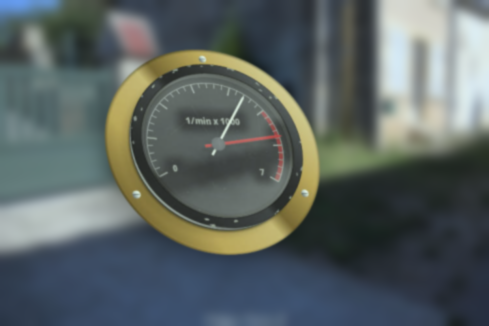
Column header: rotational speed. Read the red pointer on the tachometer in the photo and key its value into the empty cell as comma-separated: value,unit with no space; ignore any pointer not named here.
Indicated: 5800,rpm
